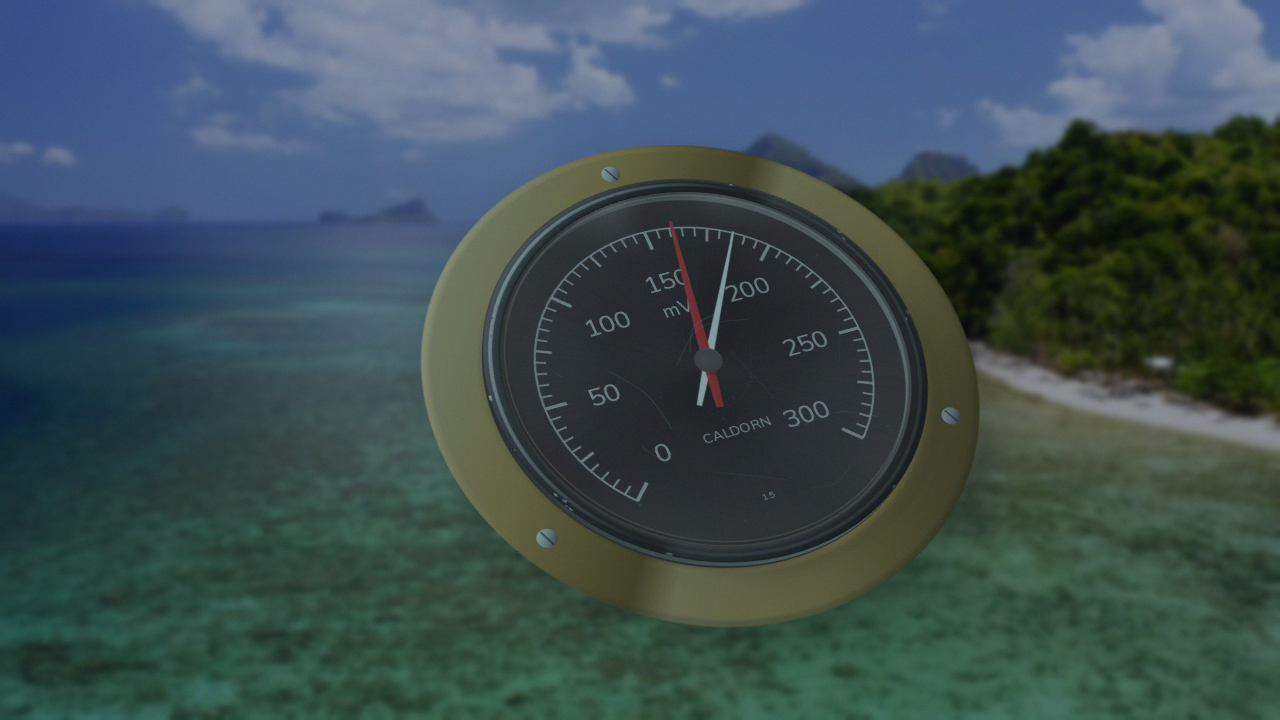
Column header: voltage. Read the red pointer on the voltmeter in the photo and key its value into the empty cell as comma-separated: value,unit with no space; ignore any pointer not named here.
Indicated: 160,mV
